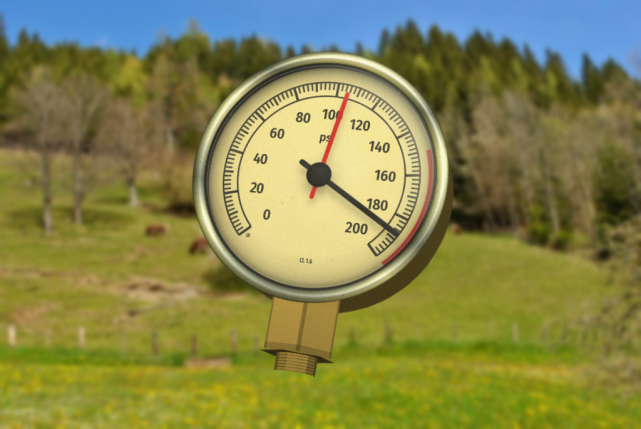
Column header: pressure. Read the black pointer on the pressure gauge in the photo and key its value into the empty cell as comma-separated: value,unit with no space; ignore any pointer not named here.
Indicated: 188,psi
